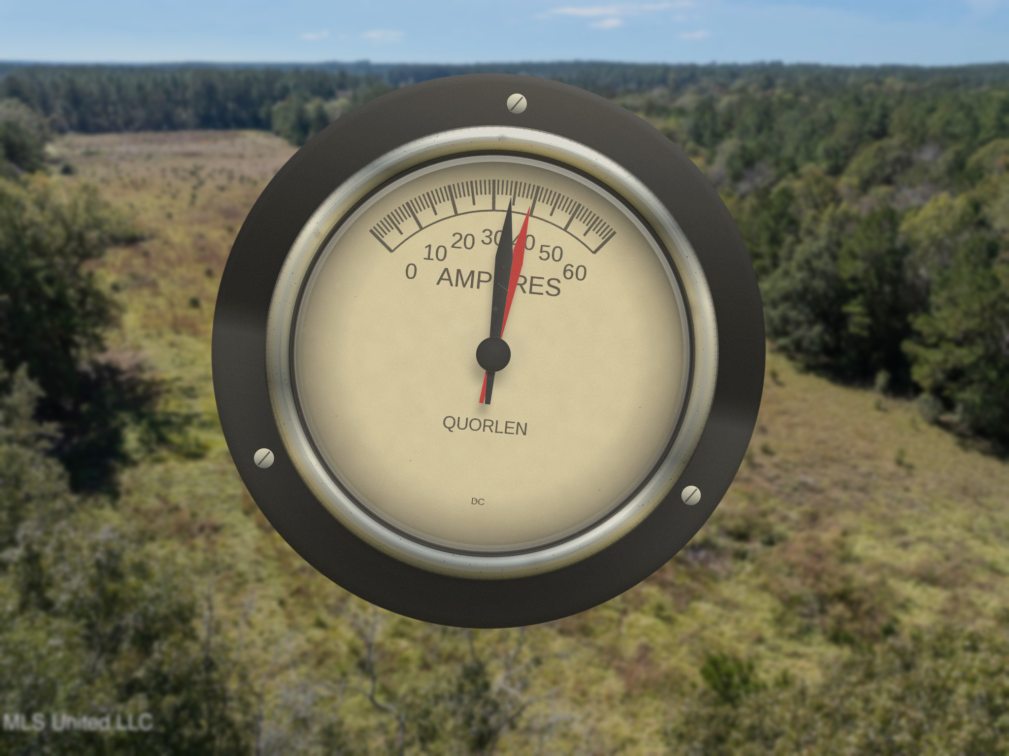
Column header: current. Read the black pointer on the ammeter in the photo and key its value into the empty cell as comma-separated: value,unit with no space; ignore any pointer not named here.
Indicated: 34,A
